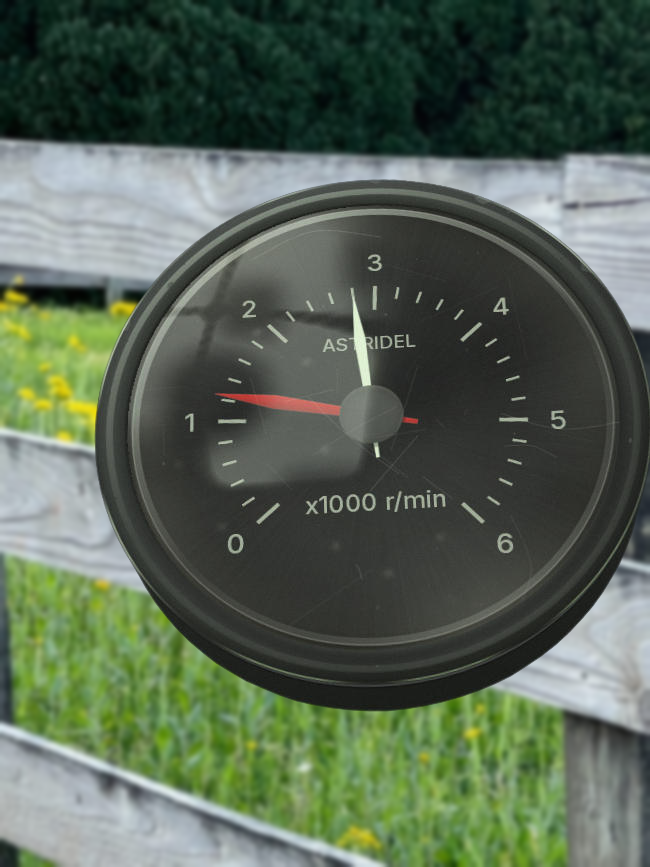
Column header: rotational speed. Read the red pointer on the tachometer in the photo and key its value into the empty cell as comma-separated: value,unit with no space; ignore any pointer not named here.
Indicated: 1200,rpm
